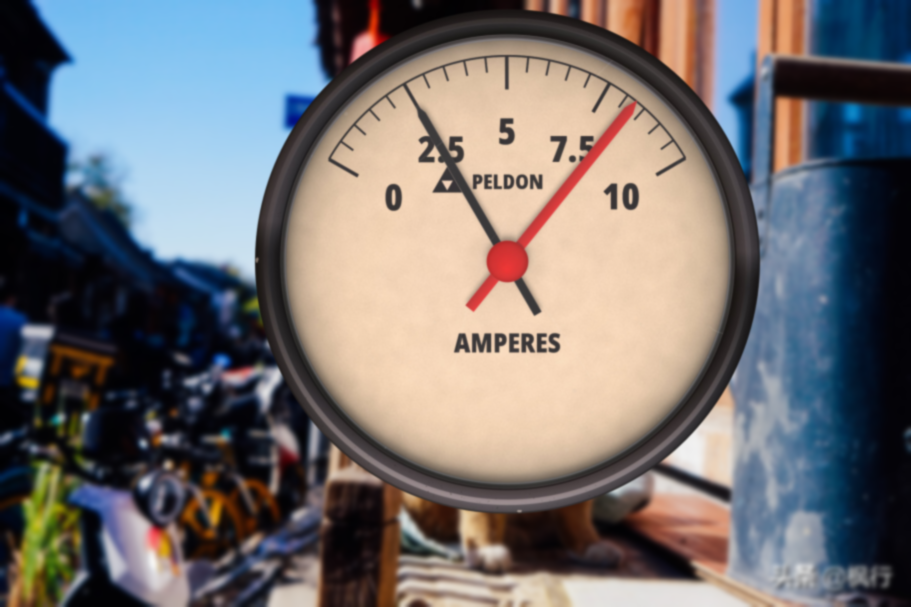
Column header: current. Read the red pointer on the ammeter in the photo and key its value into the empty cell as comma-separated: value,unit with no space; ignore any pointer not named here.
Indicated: 8.25,A
